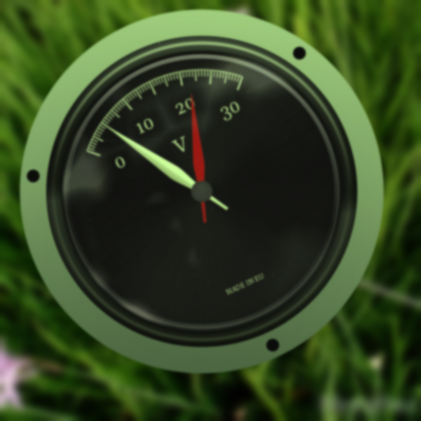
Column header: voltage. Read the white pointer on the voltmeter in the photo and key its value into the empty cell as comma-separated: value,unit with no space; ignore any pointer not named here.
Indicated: 5,V
